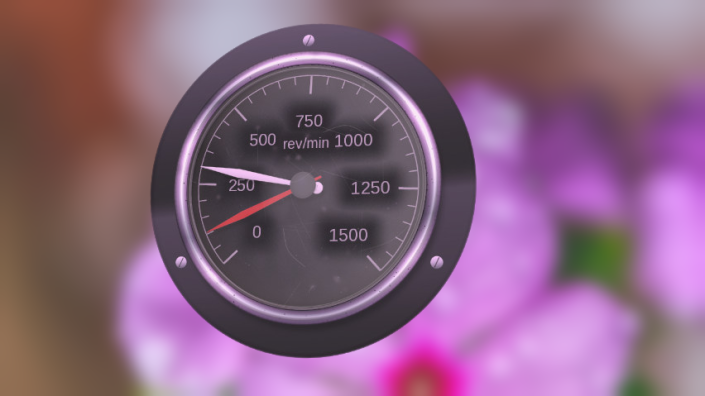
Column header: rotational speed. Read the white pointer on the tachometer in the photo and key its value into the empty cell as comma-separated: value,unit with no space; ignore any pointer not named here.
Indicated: 300,rpm
